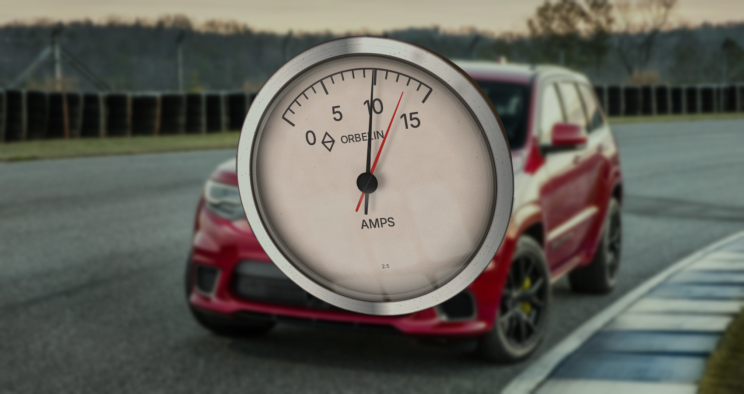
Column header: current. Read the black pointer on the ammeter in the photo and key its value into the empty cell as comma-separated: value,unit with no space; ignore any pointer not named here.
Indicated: 10,A
